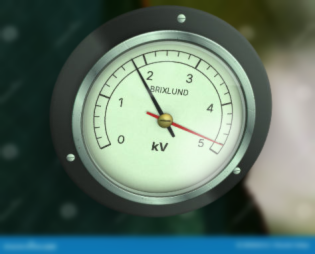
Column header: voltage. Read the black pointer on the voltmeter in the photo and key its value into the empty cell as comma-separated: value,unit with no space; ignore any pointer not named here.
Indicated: 1.8,kV
